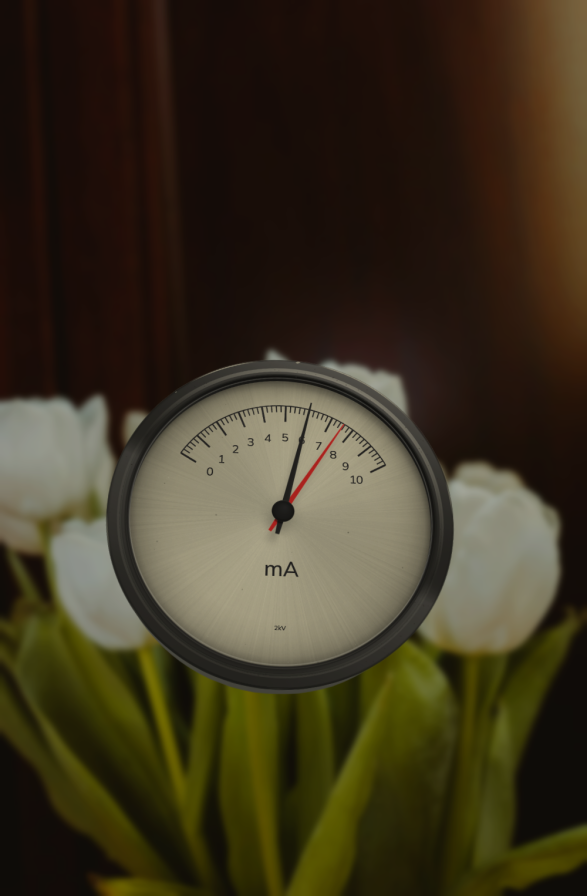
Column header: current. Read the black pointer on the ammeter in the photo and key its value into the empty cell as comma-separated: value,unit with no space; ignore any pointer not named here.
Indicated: 6,mA
